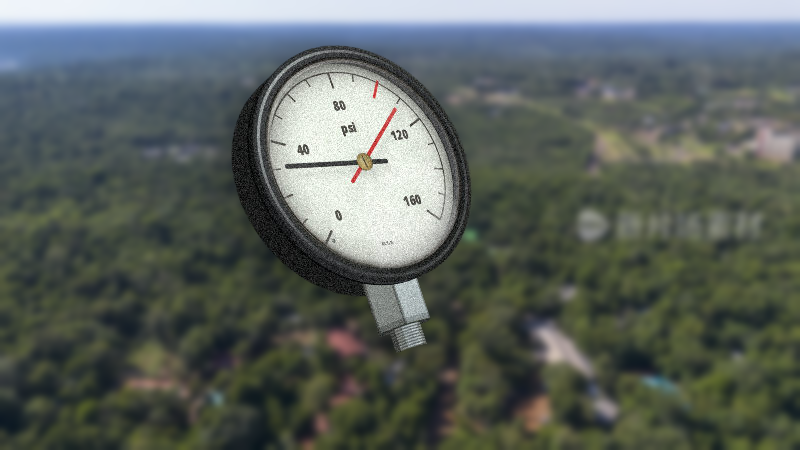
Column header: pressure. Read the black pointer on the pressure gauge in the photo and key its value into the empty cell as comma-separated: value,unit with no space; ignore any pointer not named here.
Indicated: 30,psi
